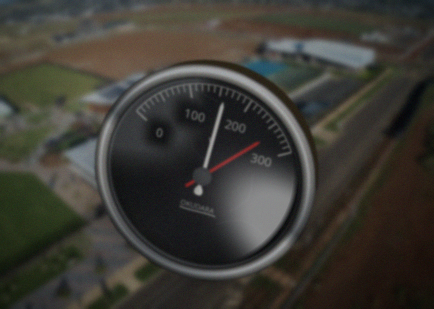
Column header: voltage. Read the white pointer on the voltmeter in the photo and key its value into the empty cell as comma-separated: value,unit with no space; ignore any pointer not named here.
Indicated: 160,V
